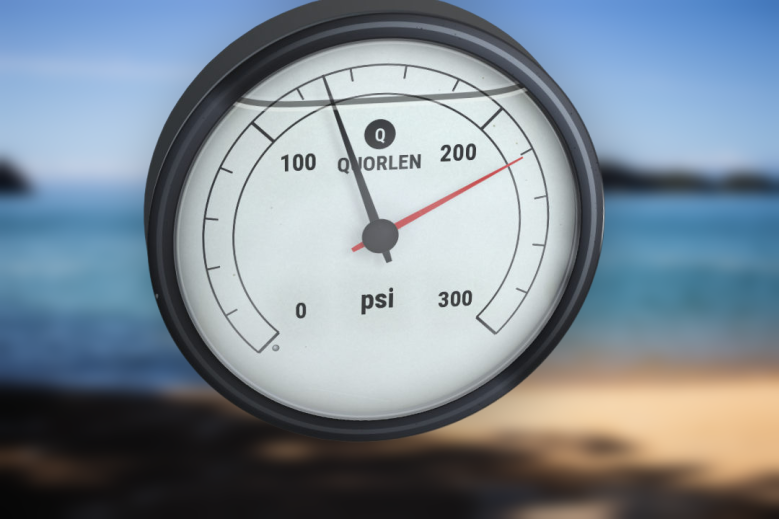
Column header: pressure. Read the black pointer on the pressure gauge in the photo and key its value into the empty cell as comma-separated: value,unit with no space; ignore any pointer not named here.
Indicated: 130,psi
